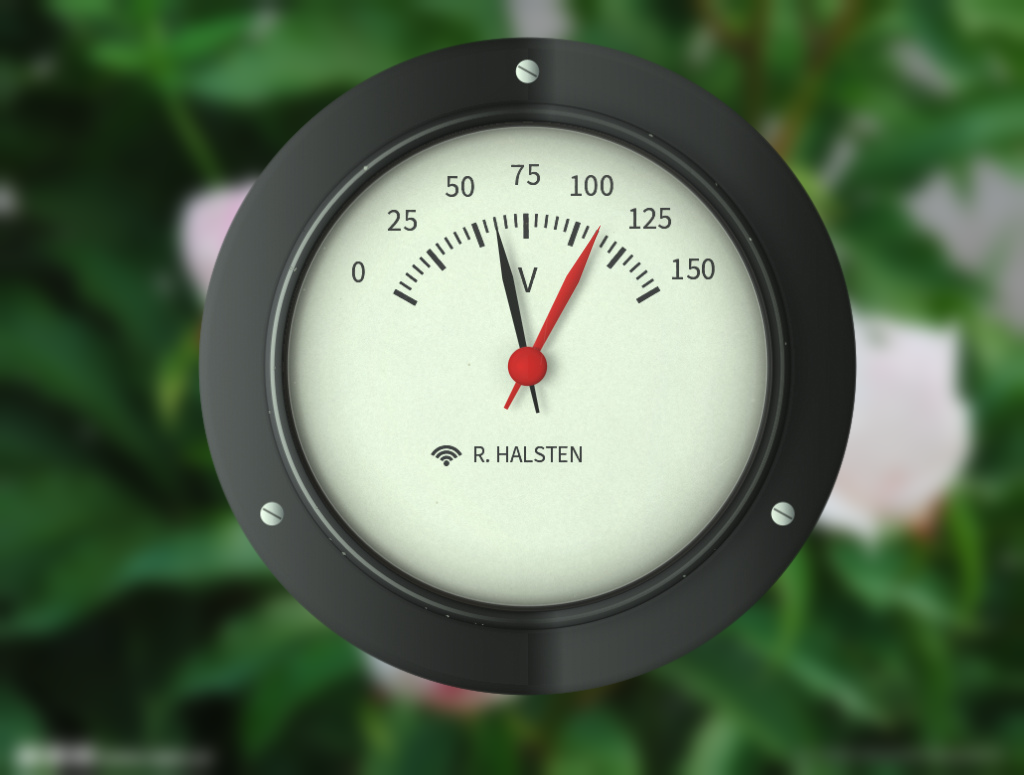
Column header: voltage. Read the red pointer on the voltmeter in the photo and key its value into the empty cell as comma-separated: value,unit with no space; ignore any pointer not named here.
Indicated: 110,V
